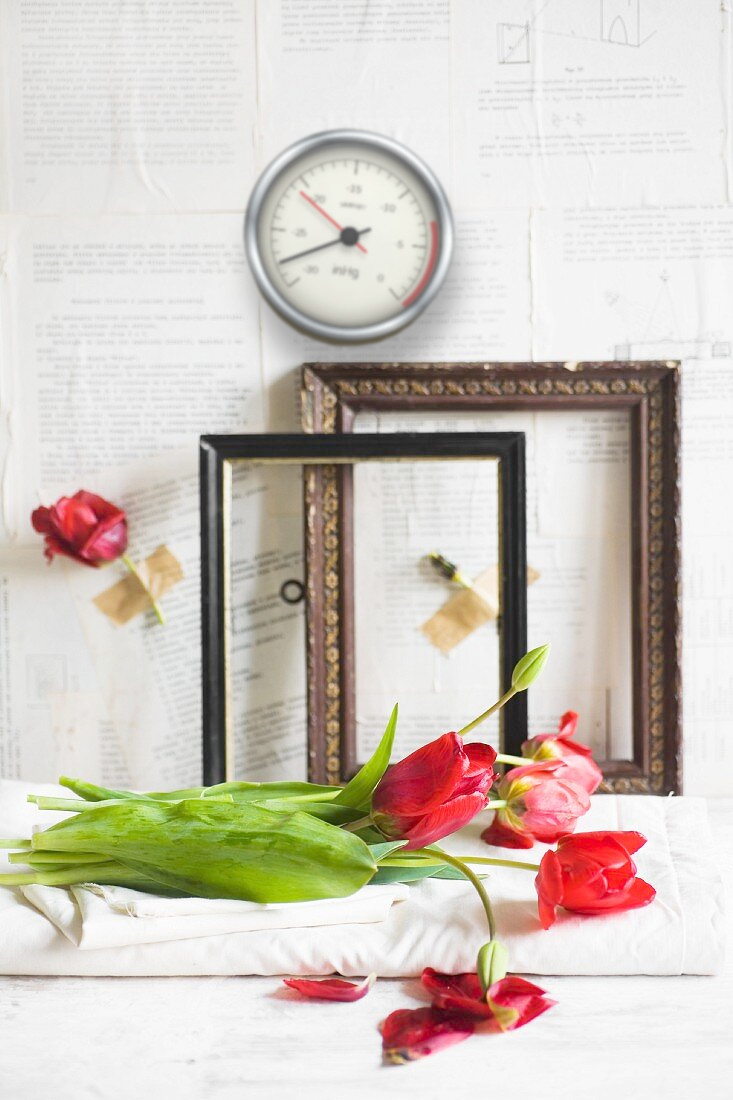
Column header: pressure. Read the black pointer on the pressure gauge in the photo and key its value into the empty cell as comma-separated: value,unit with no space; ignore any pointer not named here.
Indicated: -28,inHg
